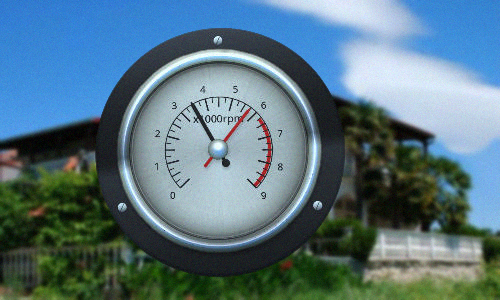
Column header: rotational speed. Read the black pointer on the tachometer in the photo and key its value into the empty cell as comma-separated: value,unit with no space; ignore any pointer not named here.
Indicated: 3500,rpm
